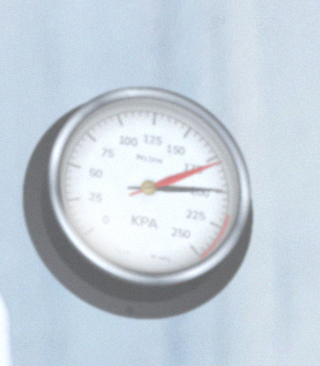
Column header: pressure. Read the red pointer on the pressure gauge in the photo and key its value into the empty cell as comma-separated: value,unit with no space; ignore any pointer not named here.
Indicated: 180,kPa
